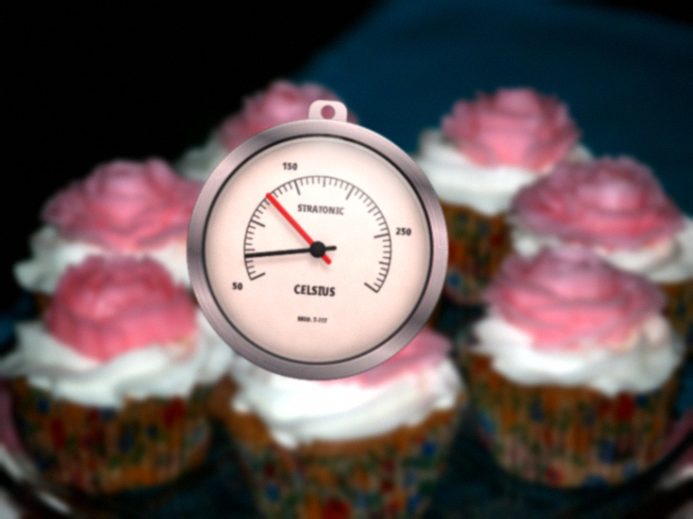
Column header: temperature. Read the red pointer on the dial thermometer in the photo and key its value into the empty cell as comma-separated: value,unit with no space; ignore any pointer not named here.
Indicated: 125,°C
